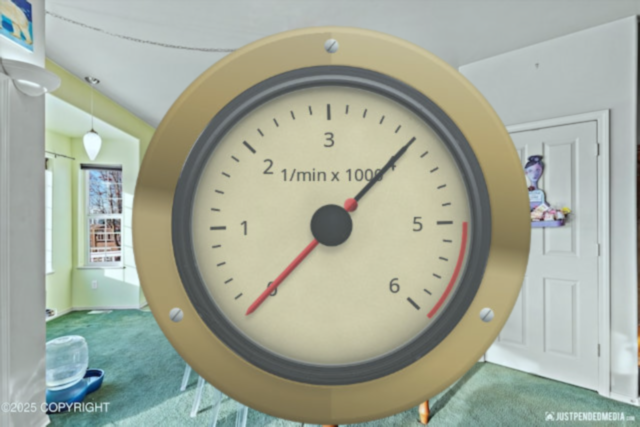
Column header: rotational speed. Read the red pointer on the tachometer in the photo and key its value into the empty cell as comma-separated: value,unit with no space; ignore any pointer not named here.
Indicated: 0,rpm
